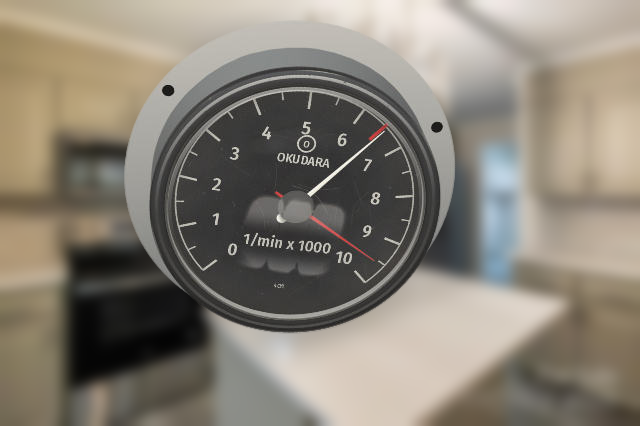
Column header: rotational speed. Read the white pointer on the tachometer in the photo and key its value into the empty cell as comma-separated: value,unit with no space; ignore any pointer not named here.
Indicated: 6500,rpm
